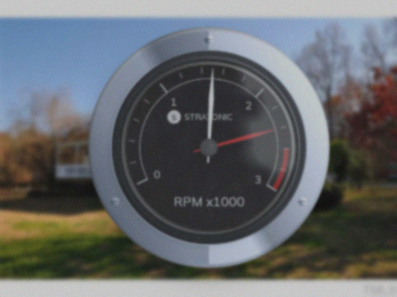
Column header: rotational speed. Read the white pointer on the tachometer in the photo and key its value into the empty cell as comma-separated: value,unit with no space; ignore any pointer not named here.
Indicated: 1500,rpm
